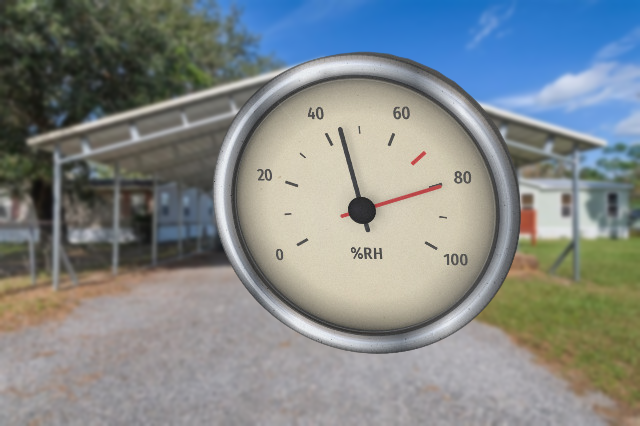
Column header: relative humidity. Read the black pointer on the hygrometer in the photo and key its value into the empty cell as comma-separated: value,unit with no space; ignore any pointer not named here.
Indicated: 45,%
